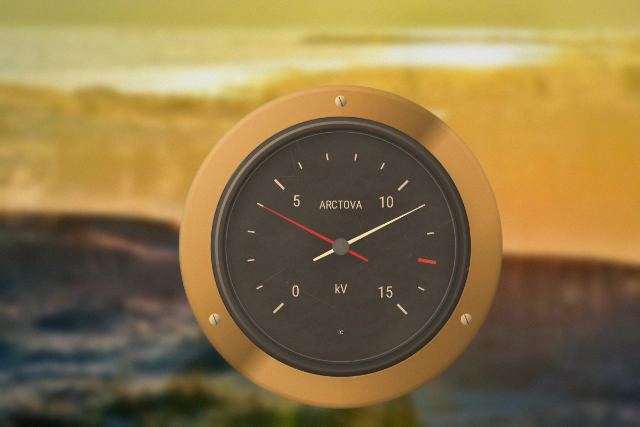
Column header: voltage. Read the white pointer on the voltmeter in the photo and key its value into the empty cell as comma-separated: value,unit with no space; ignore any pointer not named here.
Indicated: 11,kV
